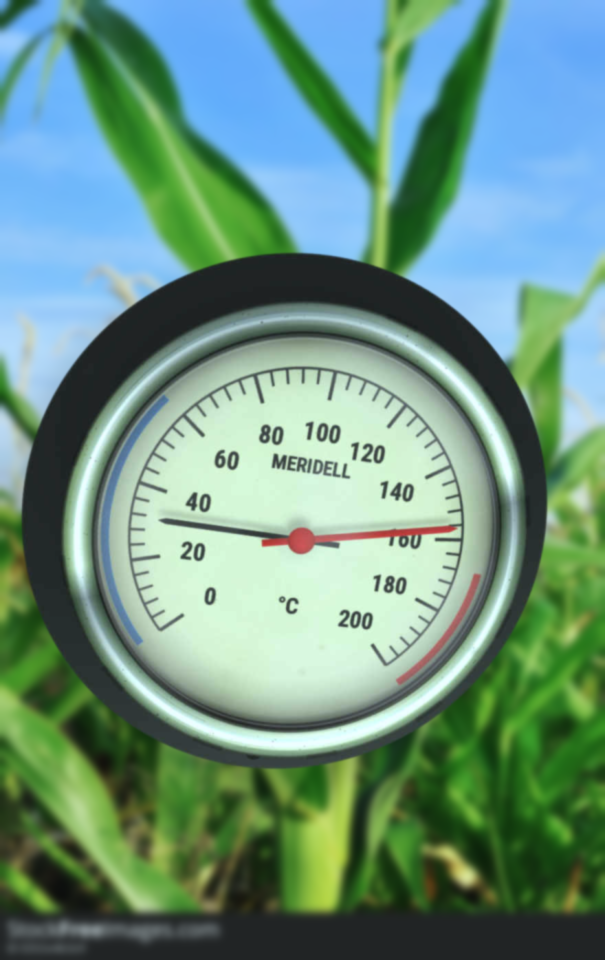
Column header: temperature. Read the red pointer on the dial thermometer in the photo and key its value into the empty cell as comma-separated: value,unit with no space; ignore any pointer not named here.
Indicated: 156,°C
